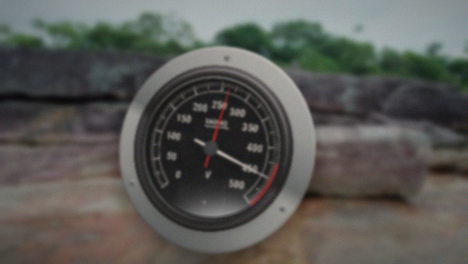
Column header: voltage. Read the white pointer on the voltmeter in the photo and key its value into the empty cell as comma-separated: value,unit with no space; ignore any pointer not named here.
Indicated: 450,V
